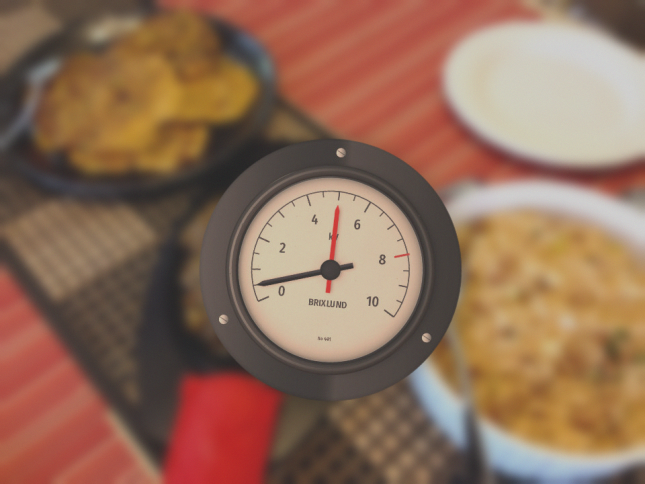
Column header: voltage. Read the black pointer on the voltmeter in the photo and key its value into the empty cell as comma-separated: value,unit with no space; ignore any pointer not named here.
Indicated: 0.5,kV
